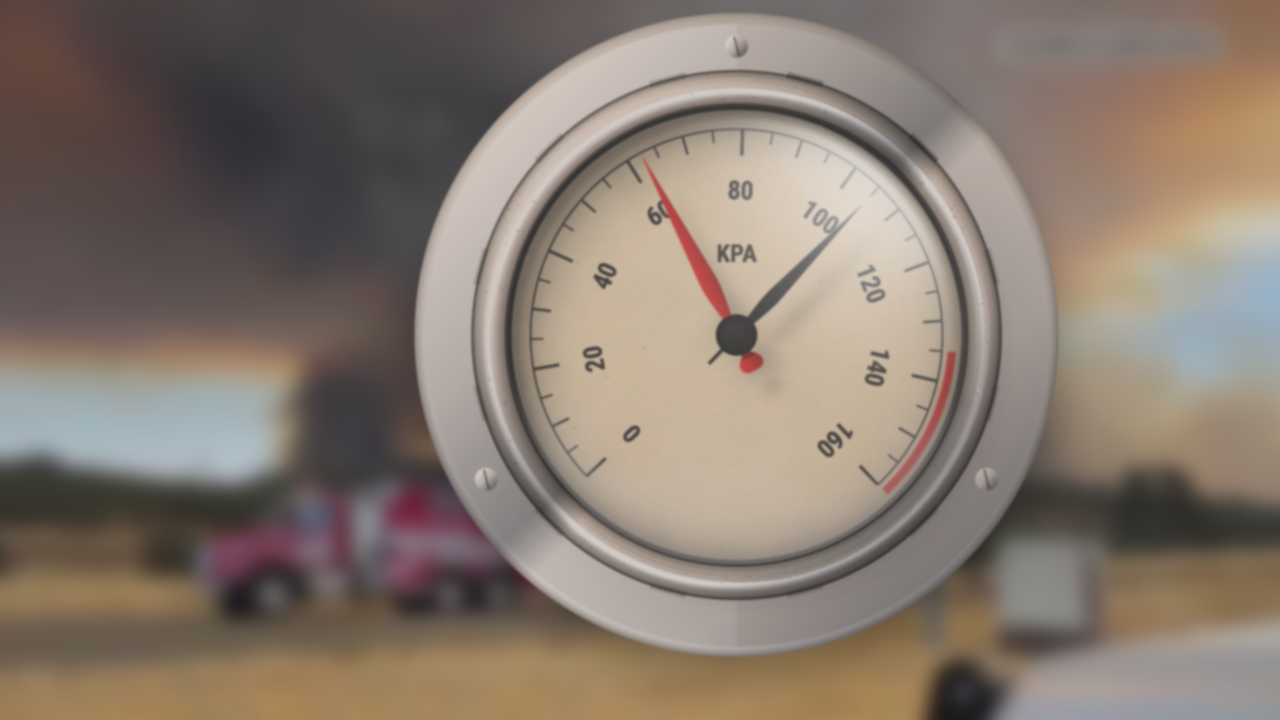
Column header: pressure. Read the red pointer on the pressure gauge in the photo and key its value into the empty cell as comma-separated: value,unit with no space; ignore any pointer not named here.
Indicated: 62.5,kPa
